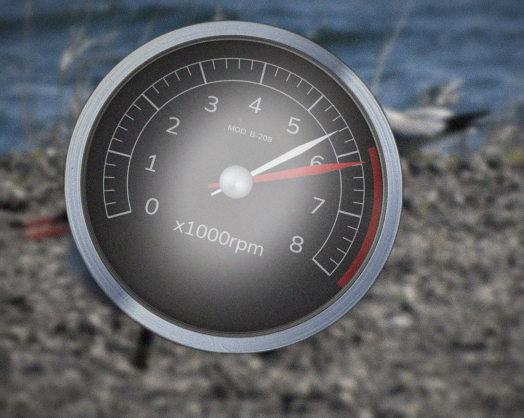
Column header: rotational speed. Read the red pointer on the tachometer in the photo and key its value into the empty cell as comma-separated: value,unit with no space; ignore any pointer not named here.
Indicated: 6200,rpm
